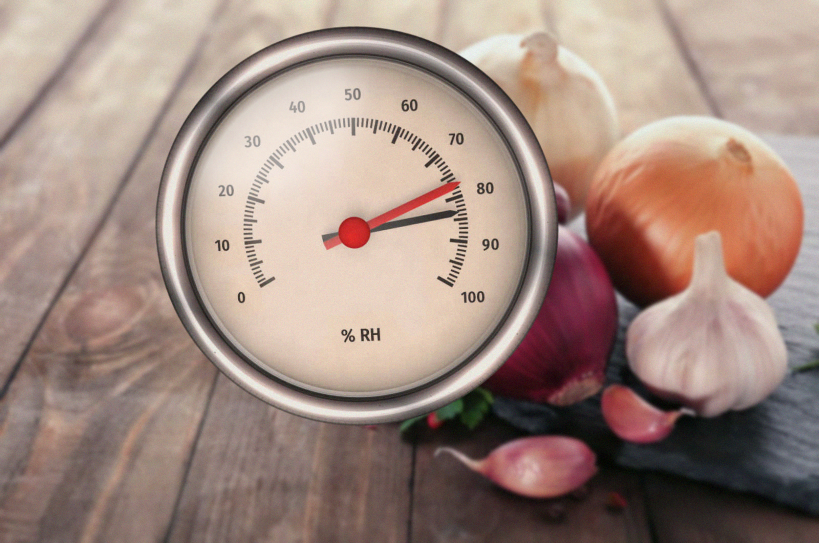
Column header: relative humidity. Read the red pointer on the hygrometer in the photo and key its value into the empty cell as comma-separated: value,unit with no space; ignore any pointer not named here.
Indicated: 77,%
